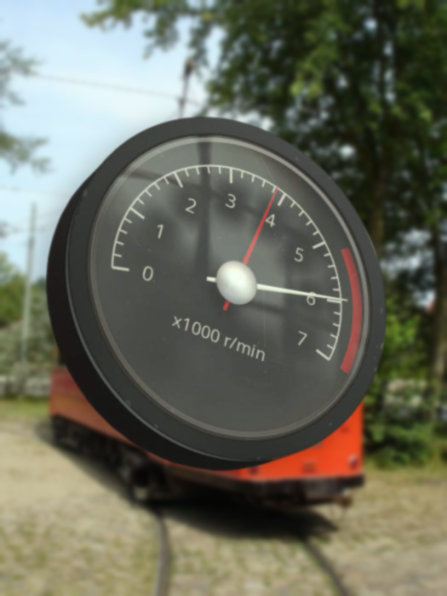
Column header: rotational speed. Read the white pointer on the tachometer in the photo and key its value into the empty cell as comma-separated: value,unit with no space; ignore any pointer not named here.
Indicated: 6000,rpm
